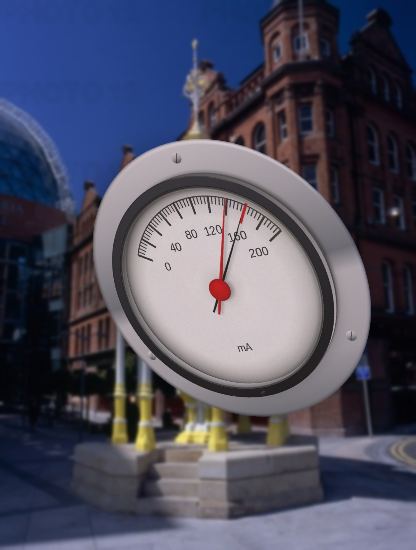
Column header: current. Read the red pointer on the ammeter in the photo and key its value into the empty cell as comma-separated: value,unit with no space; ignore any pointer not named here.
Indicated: 140,mA
